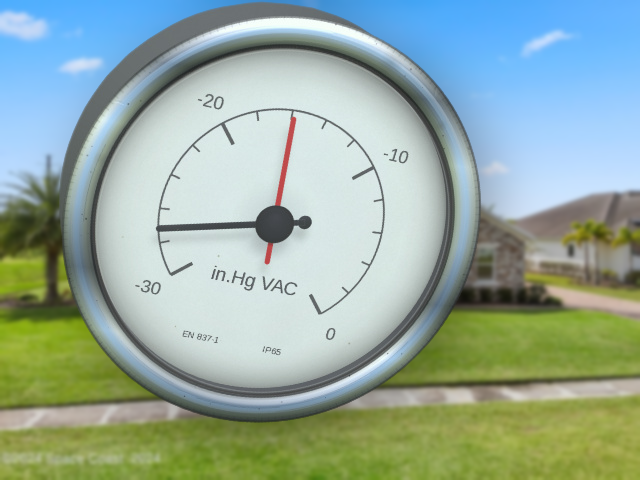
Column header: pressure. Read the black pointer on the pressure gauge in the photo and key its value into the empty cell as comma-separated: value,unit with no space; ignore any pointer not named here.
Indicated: -27,inHg
